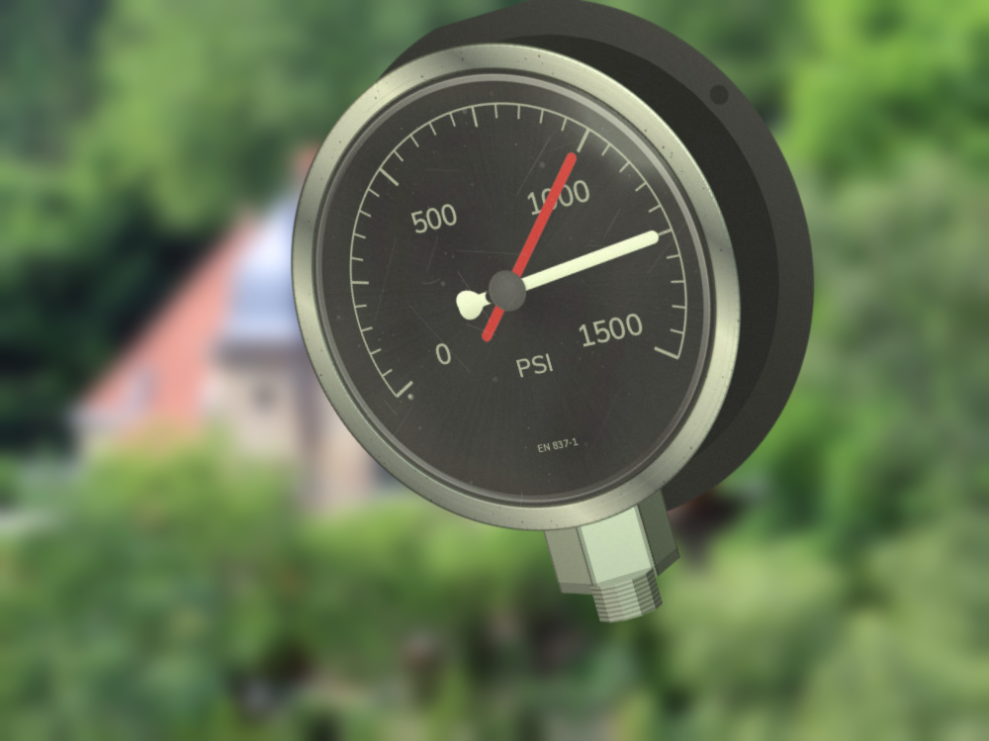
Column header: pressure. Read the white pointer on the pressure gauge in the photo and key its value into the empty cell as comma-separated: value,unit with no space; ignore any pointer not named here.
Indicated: 1250,psi
